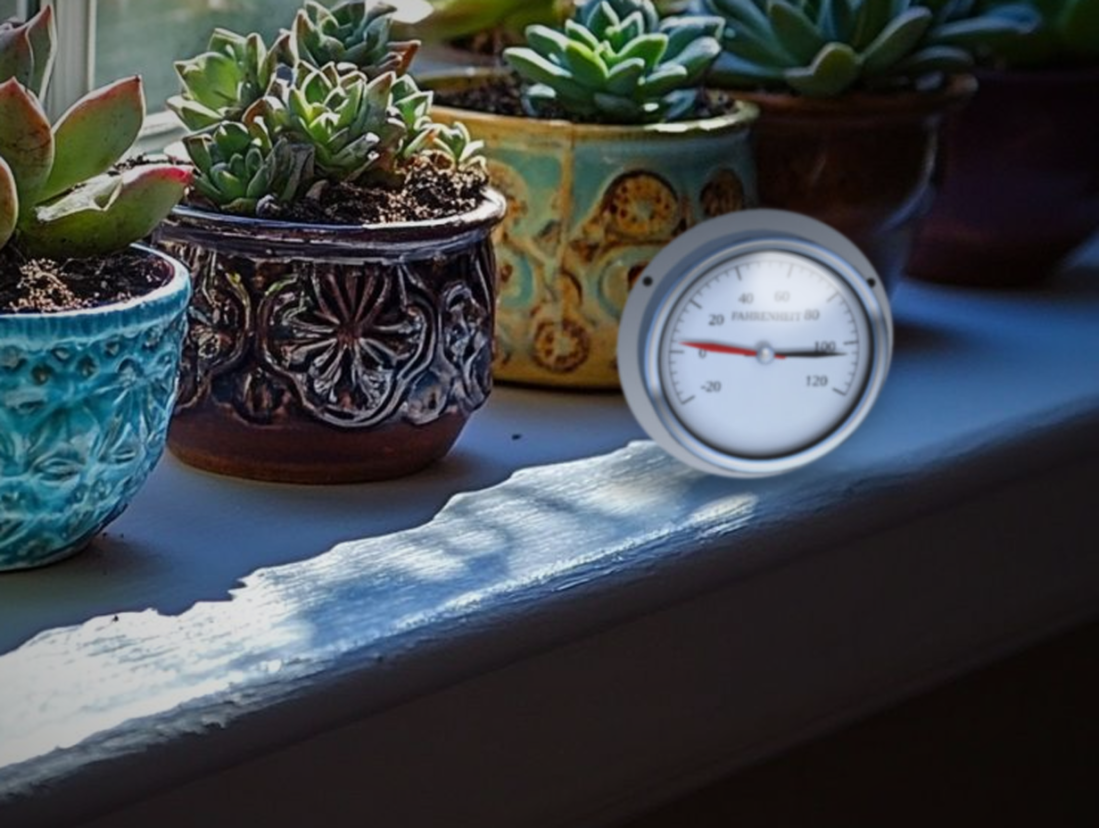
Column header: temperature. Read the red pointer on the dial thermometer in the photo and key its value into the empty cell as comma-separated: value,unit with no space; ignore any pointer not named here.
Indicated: 4,°F
